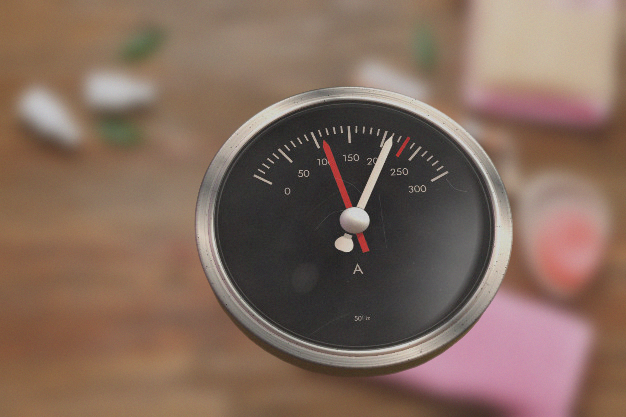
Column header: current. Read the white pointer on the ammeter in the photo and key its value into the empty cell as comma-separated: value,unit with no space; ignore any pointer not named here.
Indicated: 210,A
